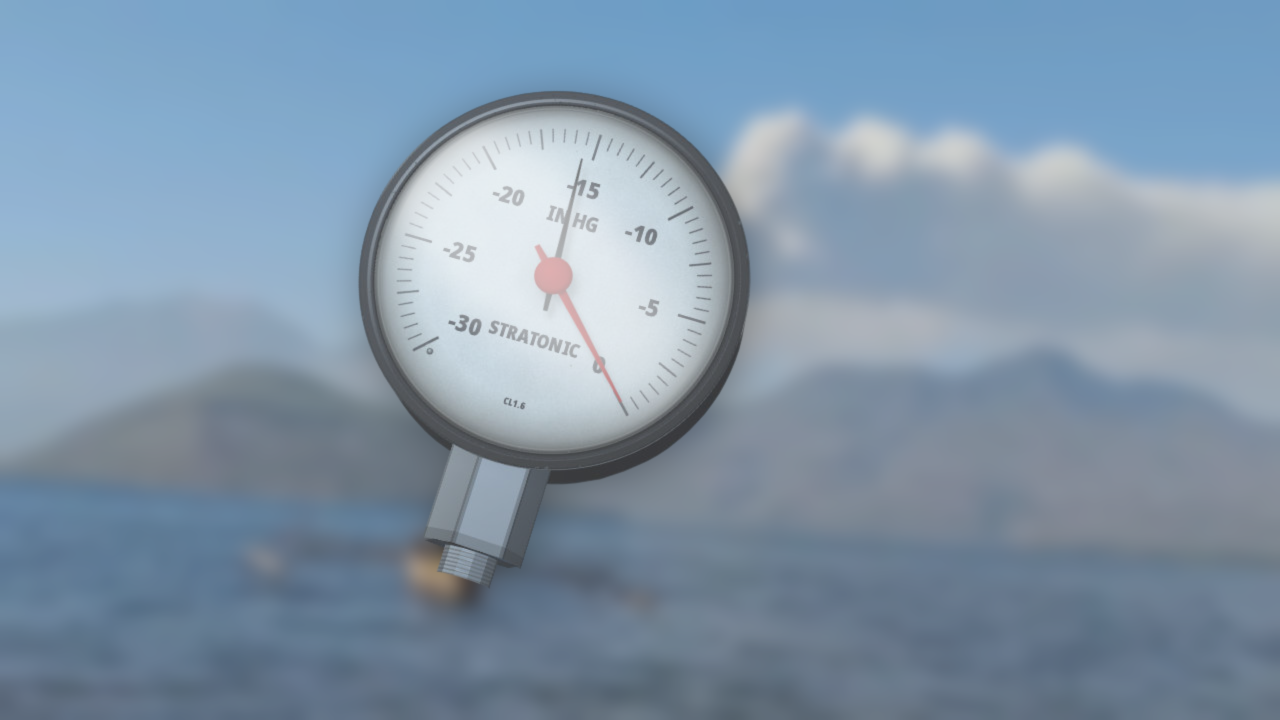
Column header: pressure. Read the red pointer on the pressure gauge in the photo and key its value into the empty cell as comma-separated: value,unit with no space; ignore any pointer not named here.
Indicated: 0,inHg
